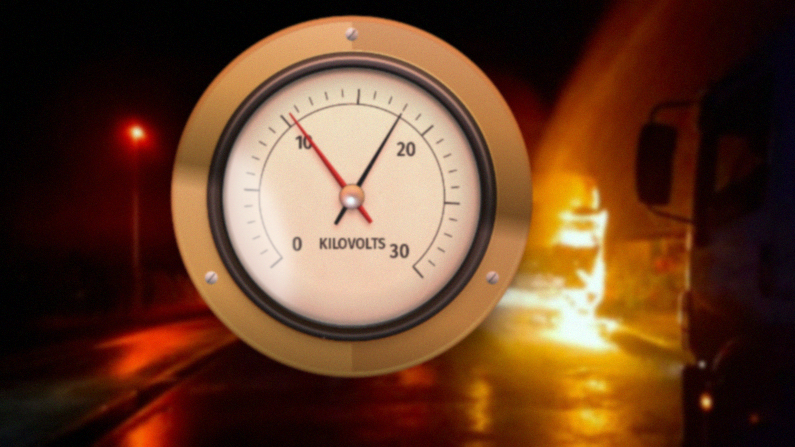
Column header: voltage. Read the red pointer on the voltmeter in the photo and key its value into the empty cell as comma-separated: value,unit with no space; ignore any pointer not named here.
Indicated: 10.5,kV
